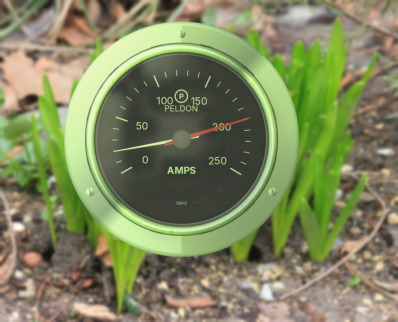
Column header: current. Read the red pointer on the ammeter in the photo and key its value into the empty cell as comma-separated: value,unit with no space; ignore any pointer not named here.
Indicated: 200,A
